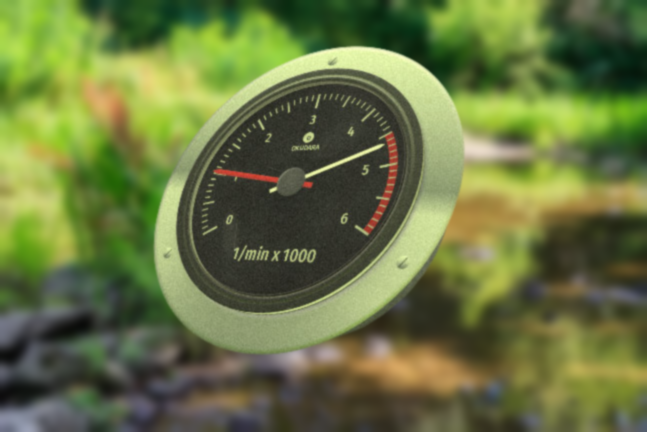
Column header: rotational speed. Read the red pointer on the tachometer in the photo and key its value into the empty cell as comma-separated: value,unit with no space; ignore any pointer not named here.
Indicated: 1000,rpm
